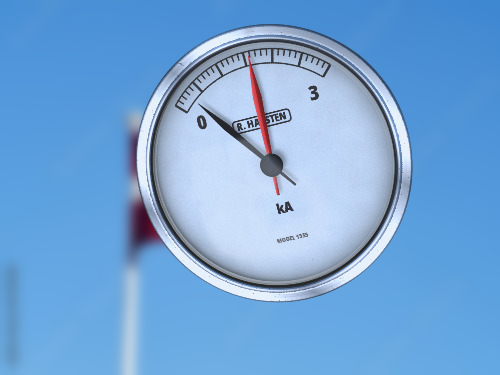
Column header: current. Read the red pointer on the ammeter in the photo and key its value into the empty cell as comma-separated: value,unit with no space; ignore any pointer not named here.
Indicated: 1.6,kA
